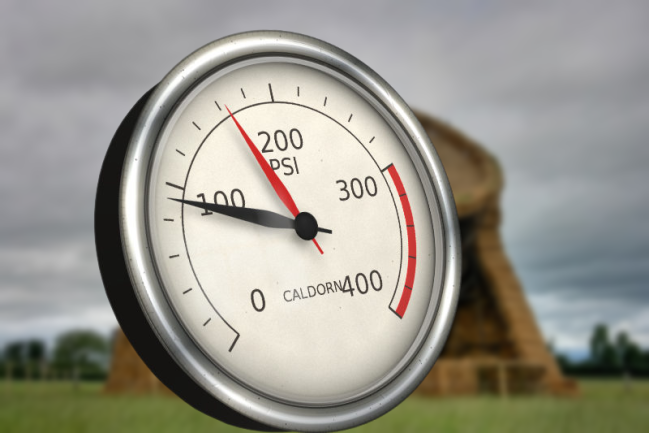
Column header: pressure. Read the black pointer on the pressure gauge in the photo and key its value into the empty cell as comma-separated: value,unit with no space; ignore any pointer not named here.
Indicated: 90,psi
